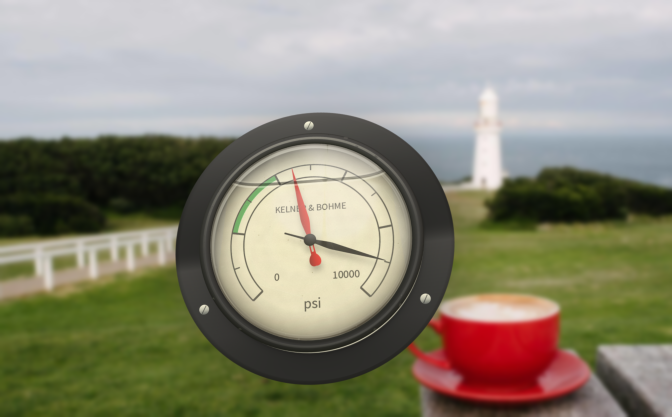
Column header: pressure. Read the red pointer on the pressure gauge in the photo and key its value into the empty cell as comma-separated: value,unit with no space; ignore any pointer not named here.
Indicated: 4500,psi
